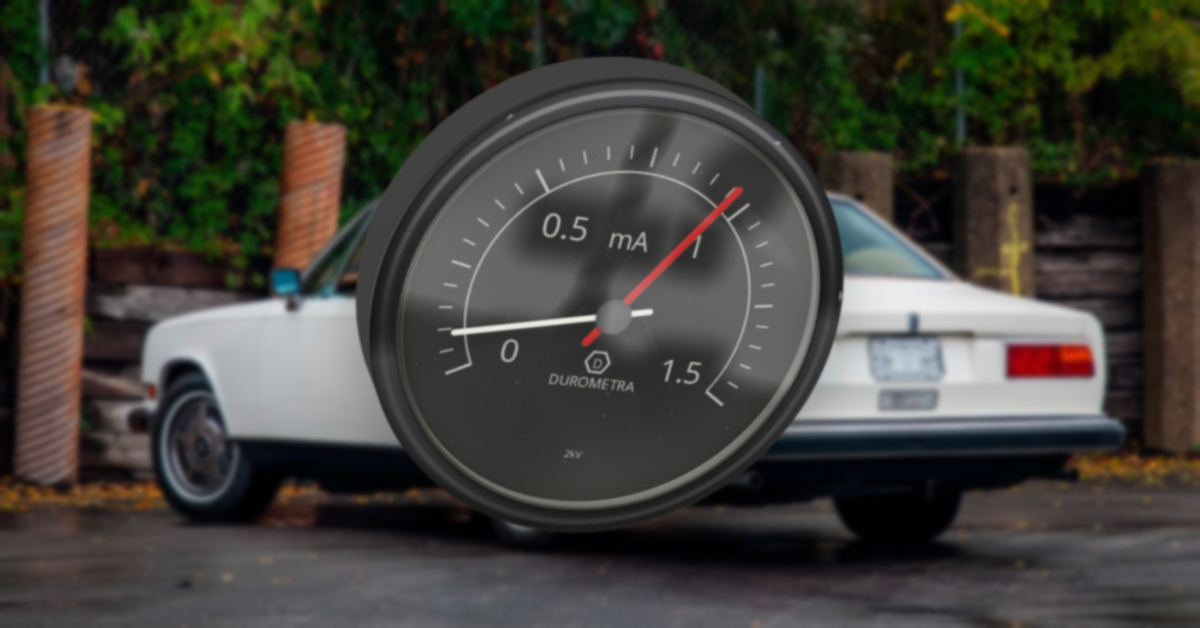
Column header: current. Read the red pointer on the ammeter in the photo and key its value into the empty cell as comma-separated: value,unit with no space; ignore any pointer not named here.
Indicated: 0.95,mA
